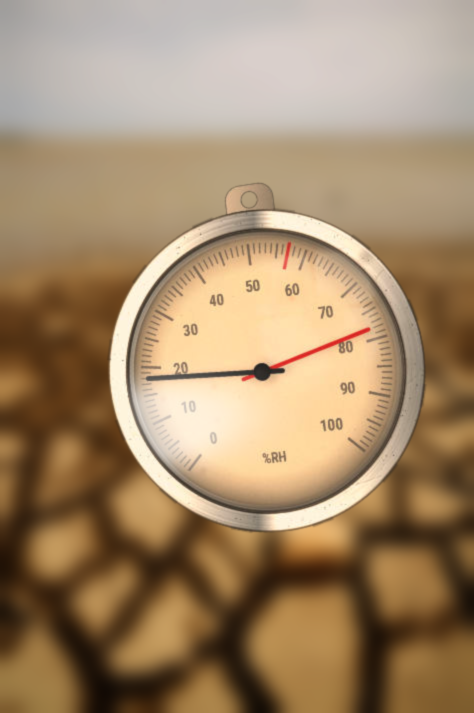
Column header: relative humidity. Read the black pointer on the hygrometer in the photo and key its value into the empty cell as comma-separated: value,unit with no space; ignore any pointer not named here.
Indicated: 18,%
